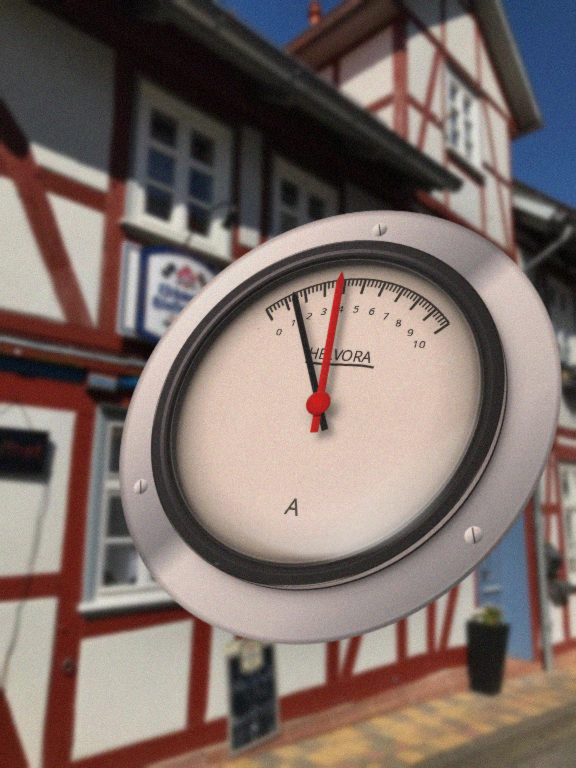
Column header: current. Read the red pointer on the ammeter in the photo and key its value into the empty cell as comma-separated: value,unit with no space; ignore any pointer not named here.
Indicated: 4,A
